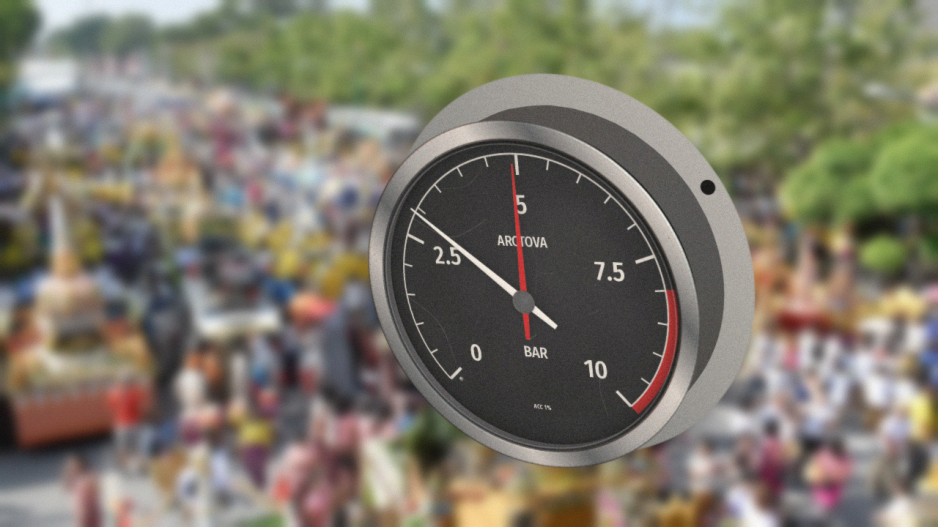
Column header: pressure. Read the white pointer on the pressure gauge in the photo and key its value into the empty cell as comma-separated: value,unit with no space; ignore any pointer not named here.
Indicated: 3,bar
